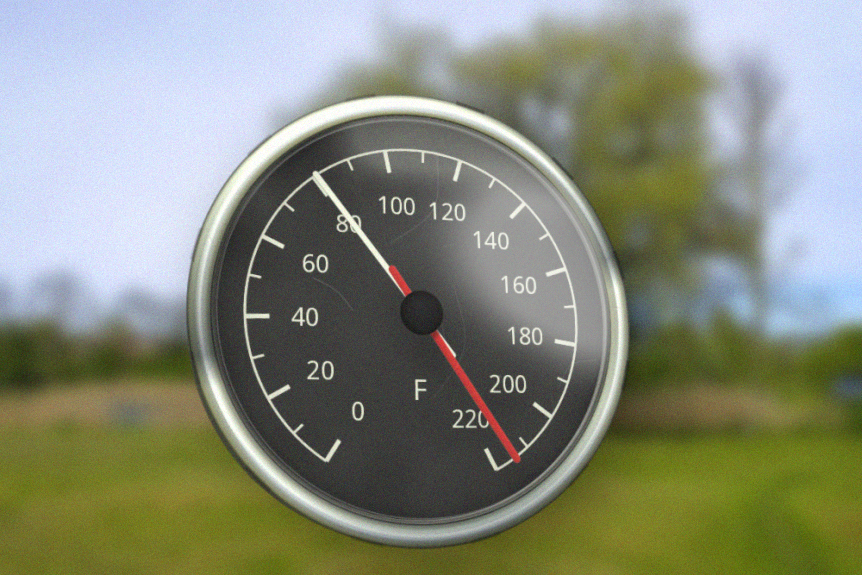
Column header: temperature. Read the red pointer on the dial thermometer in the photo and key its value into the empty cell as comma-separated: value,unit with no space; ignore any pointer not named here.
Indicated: 215,°F
